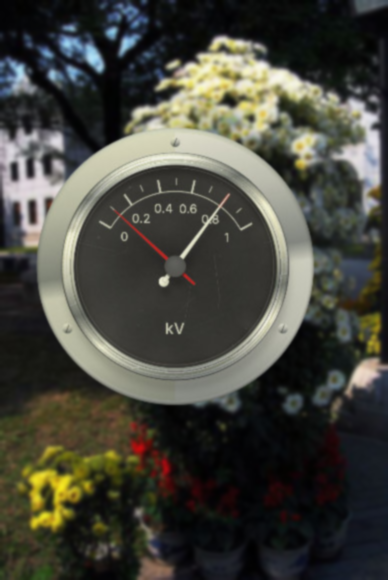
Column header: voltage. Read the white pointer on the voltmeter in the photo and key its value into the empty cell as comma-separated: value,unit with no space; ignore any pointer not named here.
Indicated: 0.8,kV
